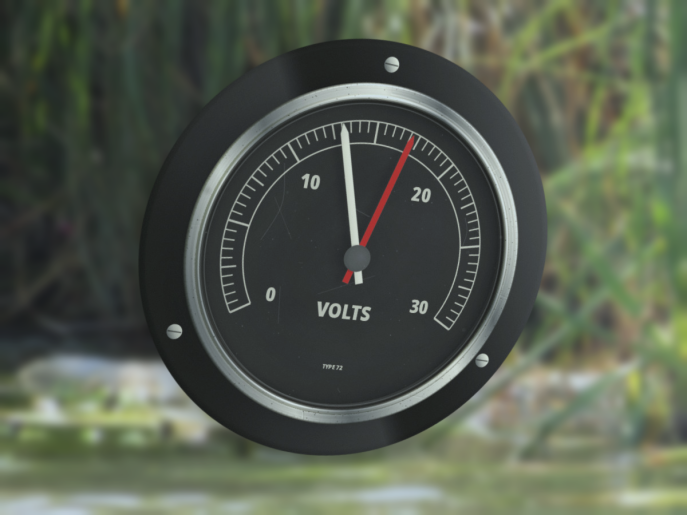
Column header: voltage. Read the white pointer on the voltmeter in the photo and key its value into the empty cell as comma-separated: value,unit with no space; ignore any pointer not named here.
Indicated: 13,V
